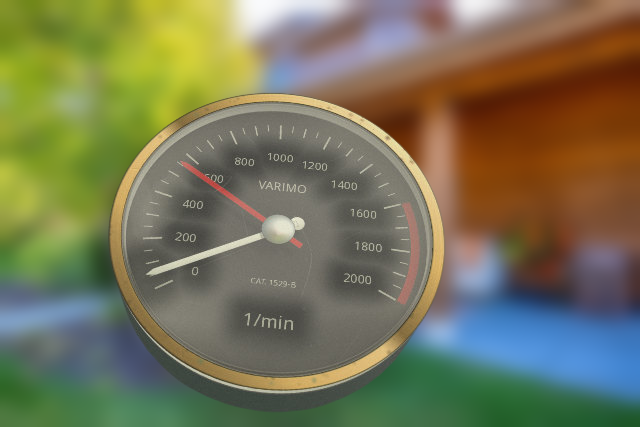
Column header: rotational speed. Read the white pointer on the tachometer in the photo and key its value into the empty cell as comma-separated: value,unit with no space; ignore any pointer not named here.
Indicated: 50,rpm
